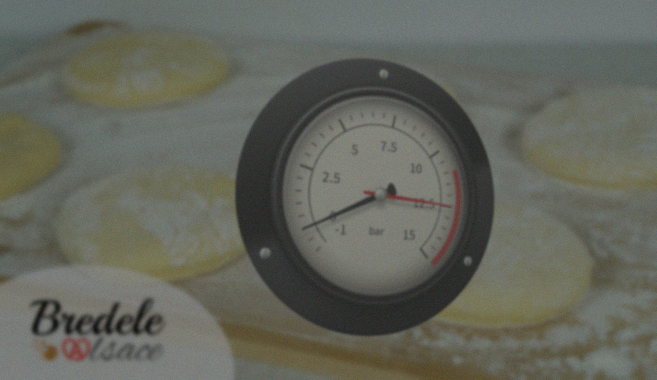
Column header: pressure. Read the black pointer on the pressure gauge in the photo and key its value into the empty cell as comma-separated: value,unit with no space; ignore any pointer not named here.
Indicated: 0,bar
